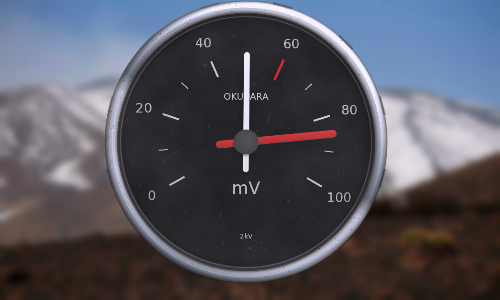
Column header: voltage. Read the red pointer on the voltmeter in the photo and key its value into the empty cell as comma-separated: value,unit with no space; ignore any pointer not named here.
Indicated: 85,mV
